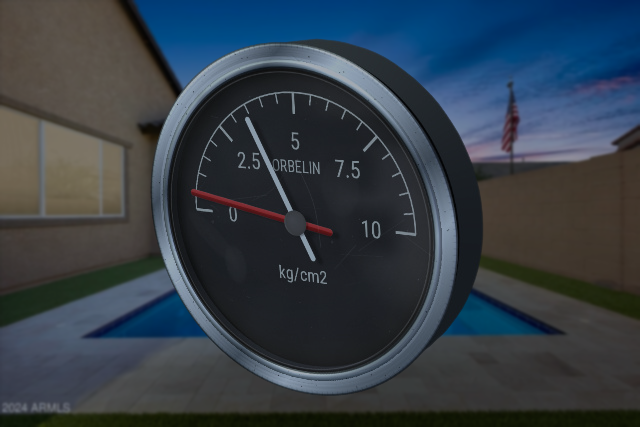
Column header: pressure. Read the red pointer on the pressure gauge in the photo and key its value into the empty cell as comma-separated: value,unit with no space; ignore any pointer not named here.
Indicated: 0.5,kg/cm²
